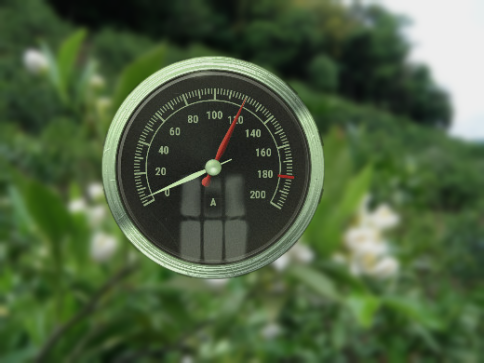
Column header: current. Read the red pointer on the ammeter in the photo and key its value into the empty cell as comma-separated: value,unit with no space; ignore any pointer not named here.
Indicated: 120,A
